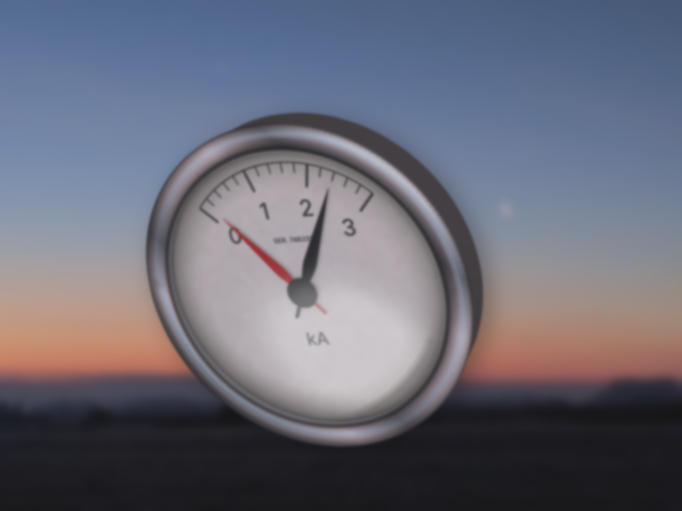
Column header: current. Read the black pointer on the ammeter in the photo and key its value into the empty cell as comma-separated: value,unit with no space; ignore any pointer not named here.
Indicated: 2.4,kA
